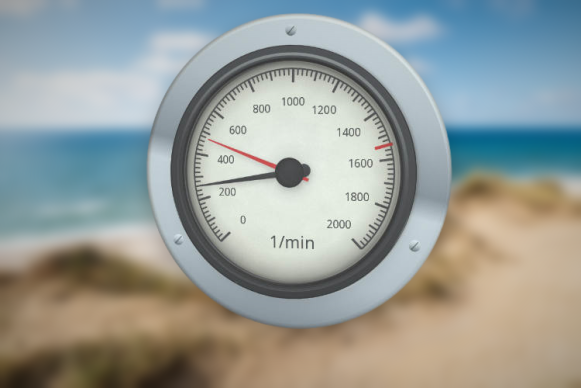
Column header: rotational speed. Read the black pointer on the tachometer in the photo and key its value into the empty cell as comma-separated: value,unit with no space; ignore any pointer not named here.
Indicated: 260,rpm
